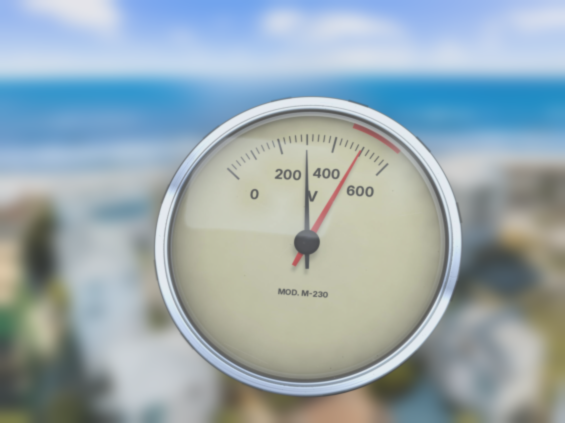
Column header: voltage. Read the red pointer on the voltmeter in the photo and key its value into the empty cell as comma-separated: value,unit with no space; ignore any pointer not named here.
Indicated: 500,V
